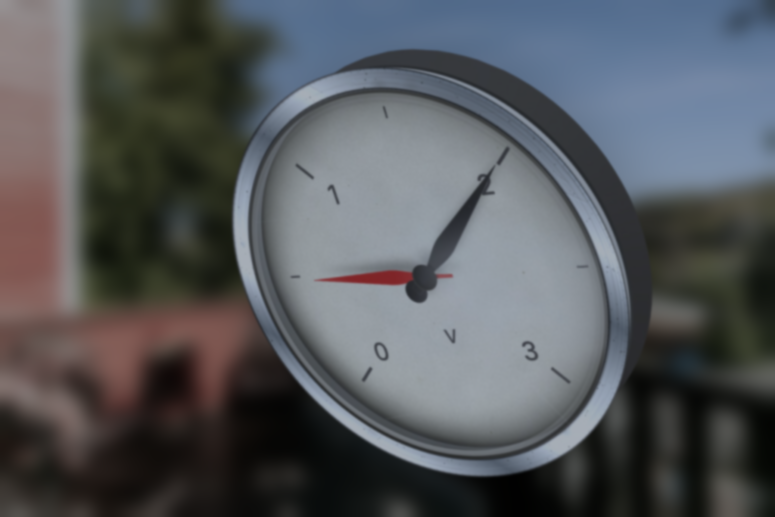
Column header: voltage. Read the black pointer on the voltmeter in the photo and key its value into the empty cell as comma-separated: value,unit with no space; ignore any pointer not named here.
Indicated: 2,V
